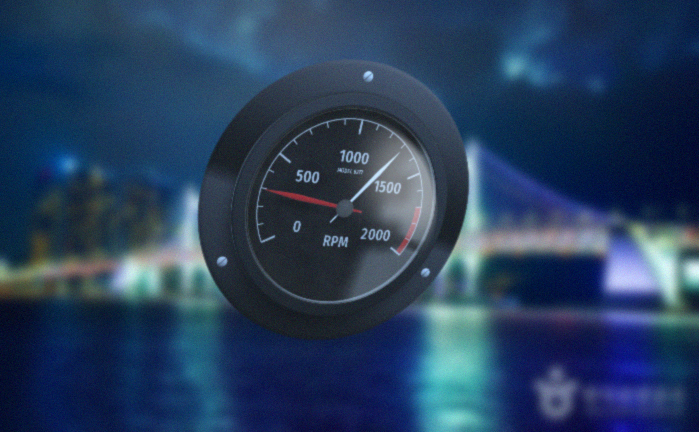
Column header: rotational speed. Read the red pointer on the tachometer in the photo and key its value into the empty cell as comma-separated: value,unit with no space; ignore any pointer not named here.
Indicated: 300,rpm
